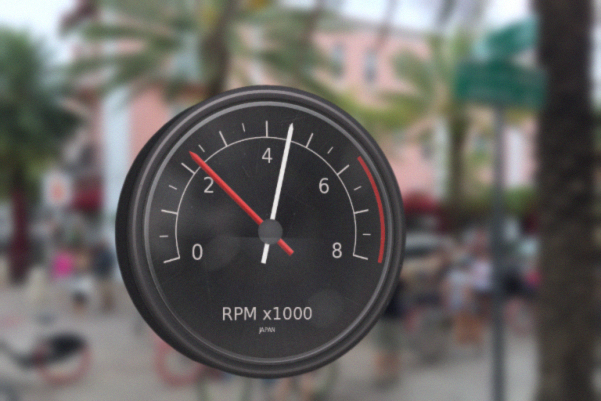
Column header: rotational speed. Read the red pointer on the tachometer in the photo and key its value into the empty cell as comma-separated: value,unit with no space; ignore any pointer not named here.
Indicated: 2250,rpm
